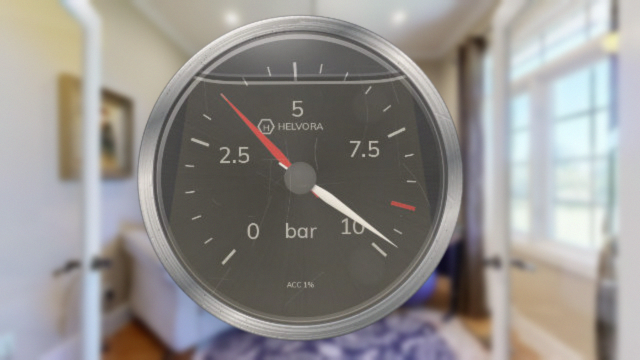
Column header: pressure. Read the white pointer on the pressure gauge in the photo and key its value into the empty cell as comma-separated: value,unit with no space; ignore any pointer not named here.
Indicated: 9.75,bar
